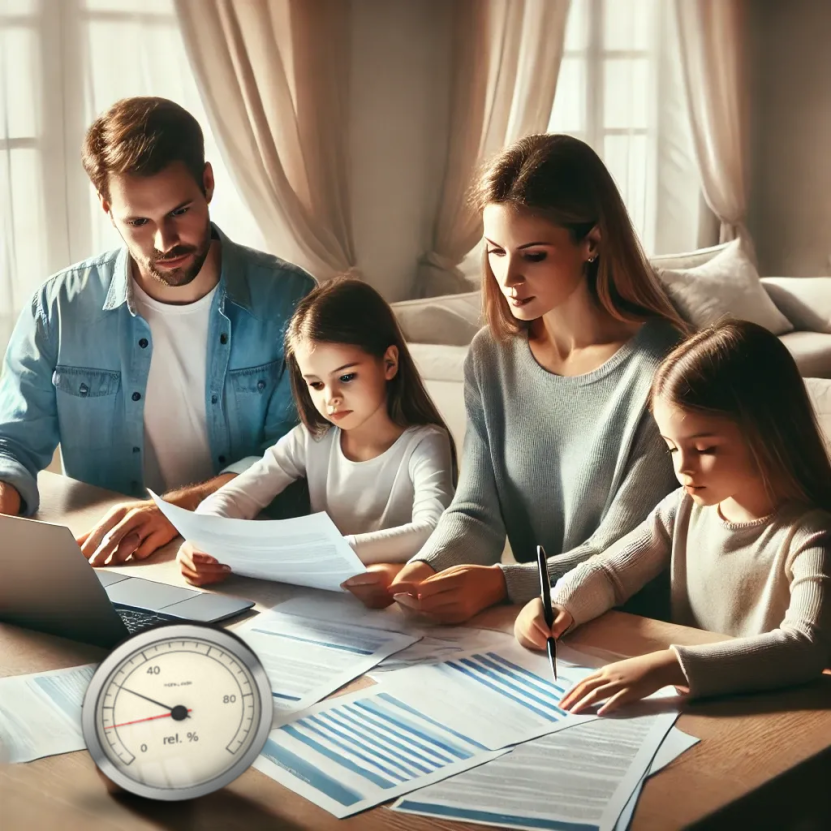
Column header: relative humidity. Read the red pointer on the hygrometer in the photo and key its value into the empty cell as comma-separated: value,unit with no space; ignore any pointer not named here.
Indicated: 14,%
